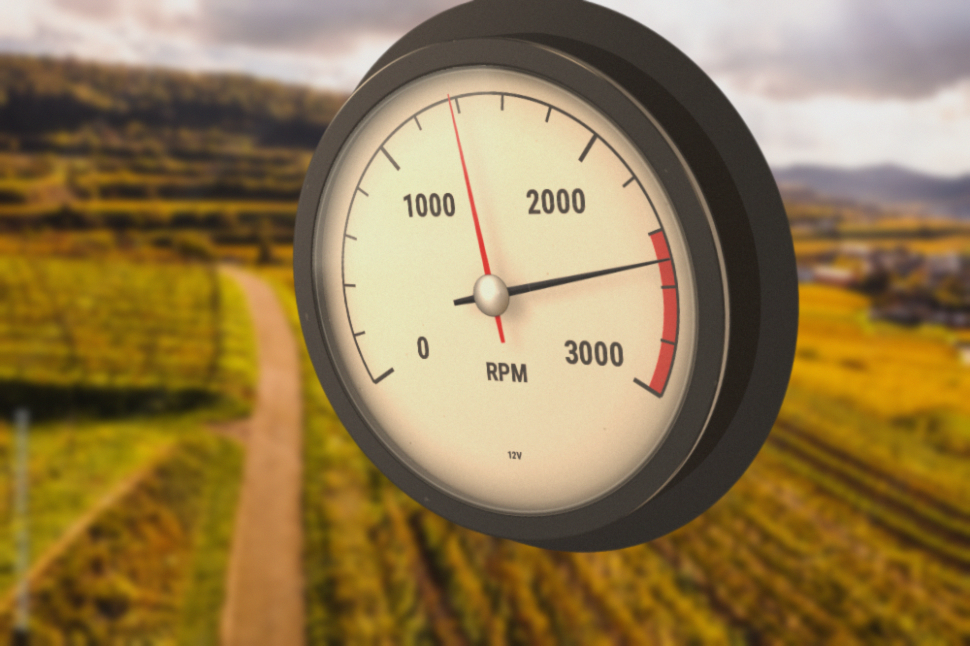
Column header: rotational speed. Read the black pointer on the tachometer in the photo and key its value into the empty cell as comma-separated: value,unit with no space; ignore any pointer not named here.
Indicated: 2500,rpm
